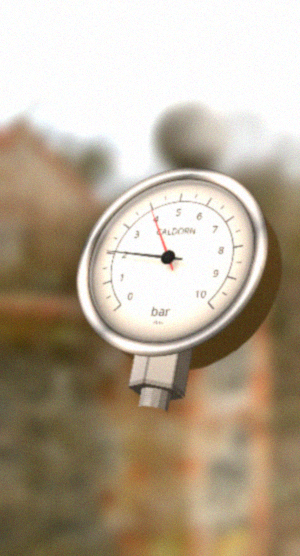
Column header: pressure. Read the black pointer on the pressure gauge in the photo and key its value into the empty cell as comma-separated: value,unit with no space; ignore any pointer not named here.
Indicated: 2,bar
